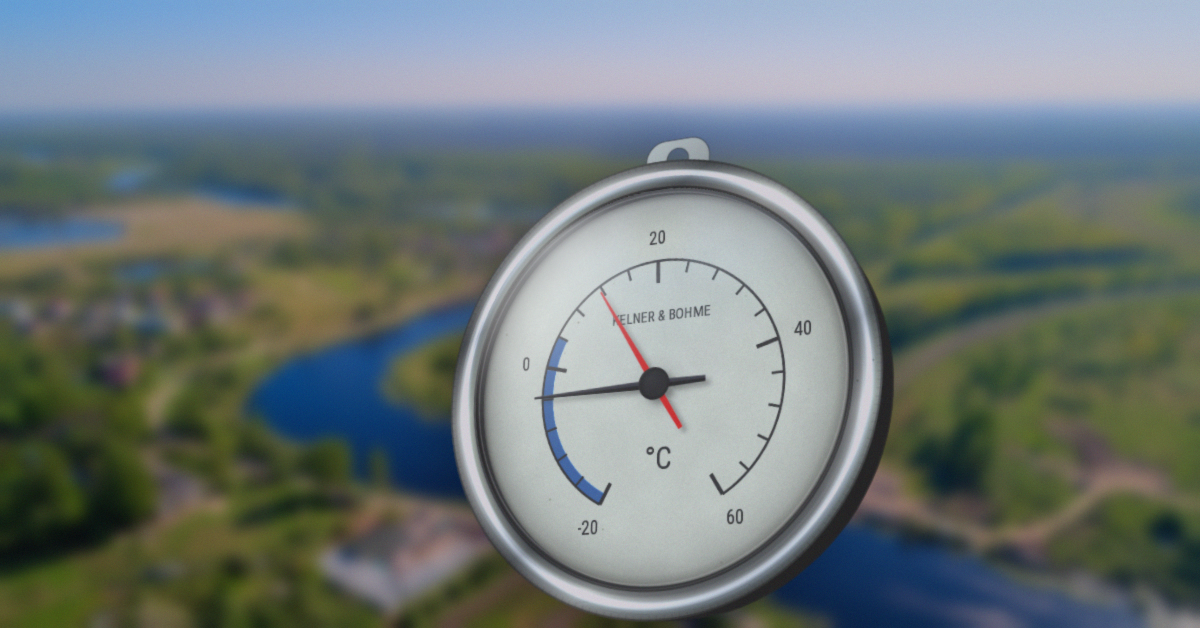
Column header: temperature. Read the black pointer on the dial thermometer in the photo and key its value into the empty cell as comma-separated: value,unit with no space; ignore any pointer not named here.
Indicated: -4,°C
